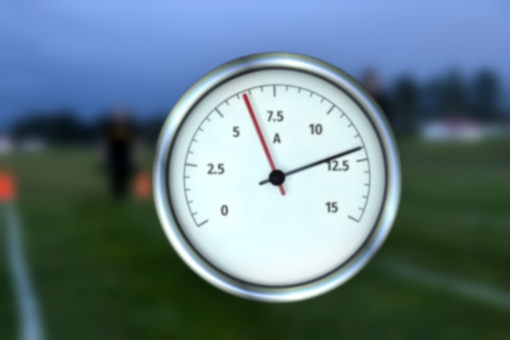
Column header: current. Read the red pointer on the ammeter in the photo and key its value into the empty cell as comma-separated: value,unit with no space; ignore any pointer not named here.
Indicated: 6.25,A
